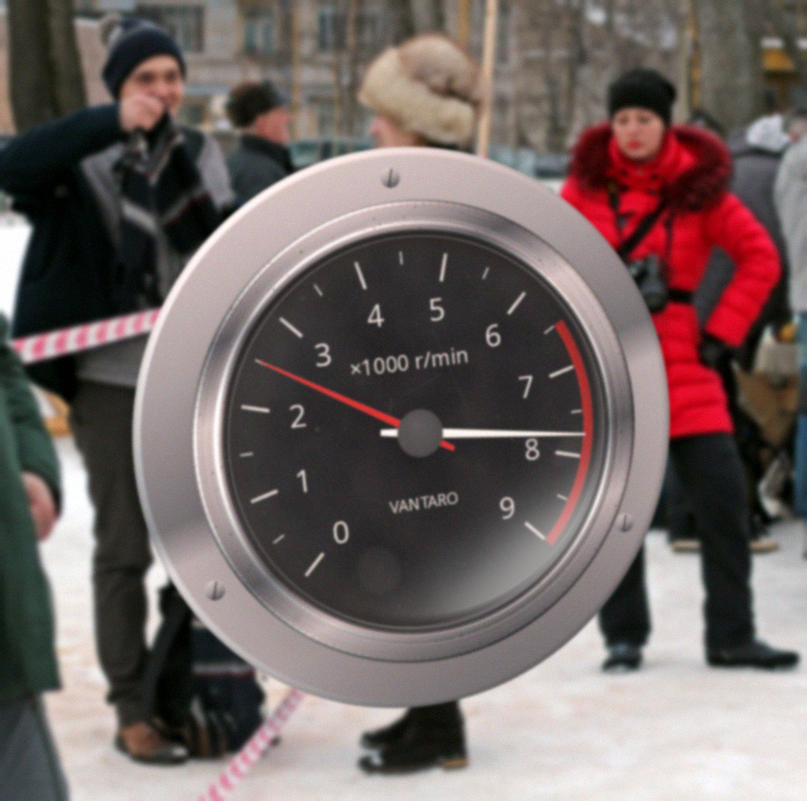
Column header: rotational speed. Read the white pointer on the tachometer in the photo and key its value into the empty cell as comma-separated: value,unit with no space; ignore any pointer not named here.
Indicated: 7750,rpm
